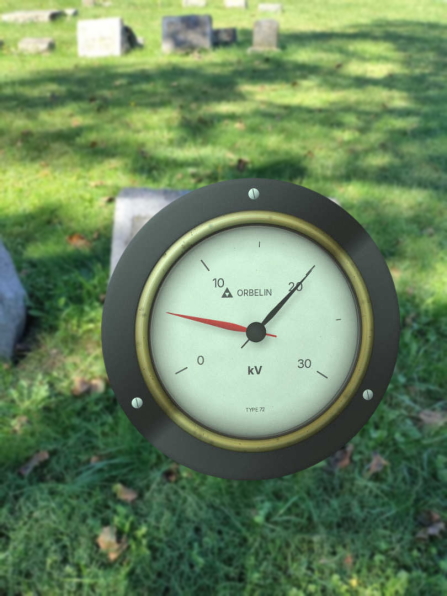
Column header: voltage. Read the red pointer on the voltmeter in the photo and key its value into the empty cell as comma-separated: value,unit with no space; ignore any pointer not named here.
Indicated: 5,kV
